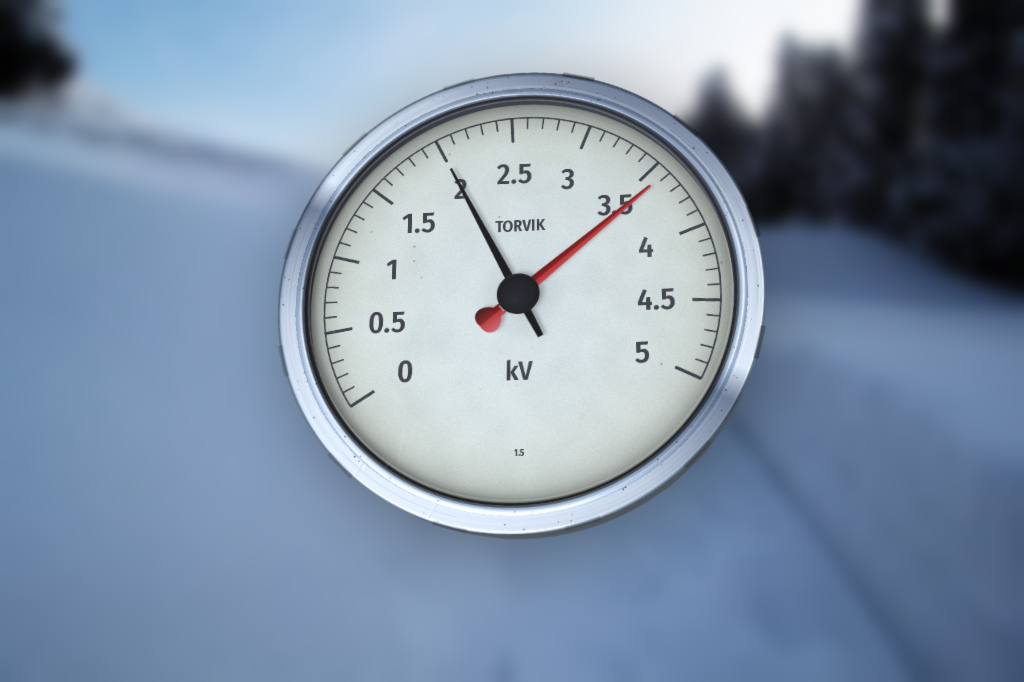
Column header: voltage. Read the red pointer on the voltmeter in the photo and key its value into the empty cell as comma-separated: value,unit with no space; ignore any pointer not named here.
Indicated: 3.6,kV
